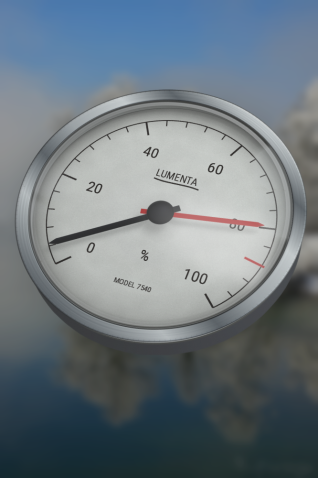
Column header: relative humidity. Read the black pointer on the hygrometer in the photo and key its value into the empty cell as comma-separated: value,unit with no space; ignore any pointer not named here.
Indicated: 4,%
